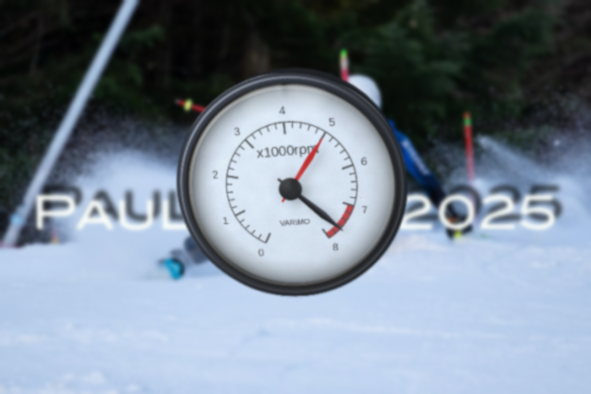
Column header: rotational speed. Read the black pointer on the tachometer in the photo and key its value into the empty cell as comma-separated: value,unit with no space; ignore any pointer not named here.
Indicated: 7600,rpm
